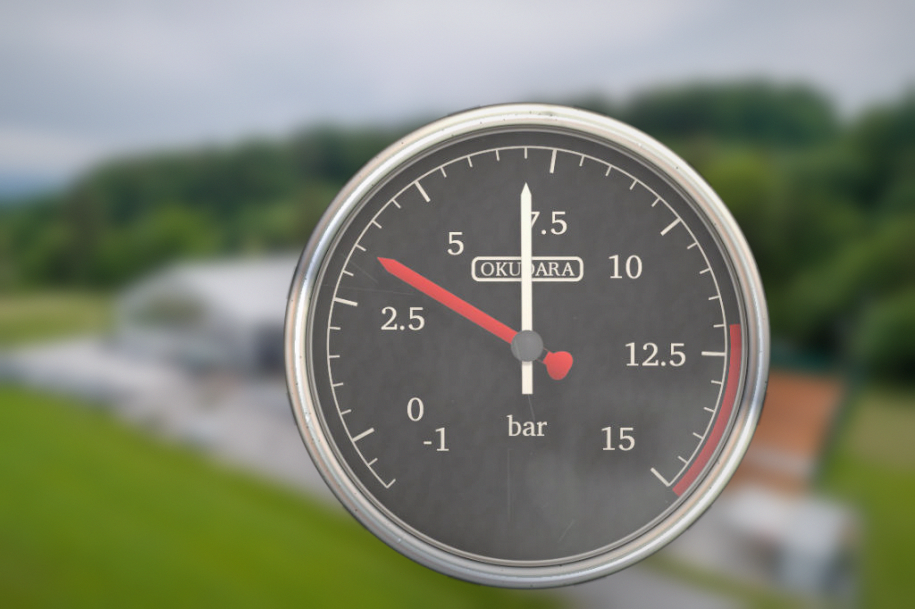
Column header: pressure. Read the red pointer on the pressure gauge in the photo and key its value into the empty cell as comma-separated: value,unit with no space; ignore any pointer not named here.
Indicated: 3.5,bar
